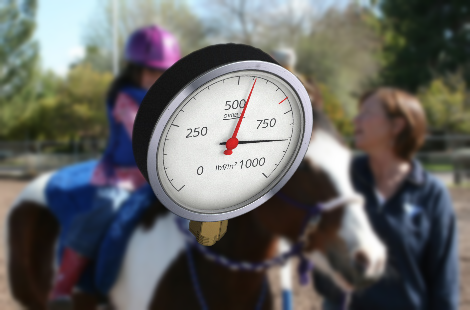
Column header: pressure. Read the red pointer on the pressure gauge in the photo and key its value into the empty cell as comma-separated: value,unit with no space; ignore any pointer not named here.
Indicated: 550,psi
